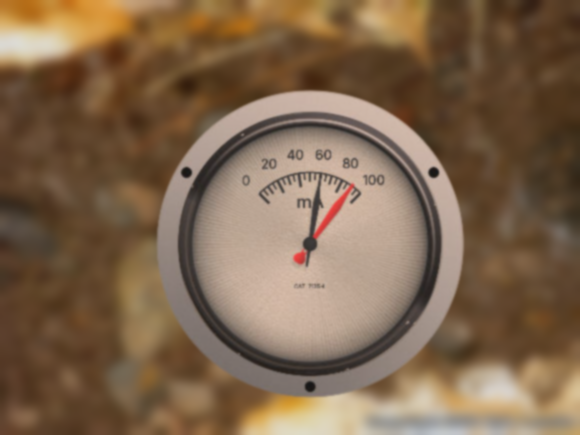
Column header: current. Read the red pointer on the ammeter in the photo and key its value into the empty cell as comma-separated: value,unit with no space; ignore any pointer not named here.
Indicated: 90,mA
